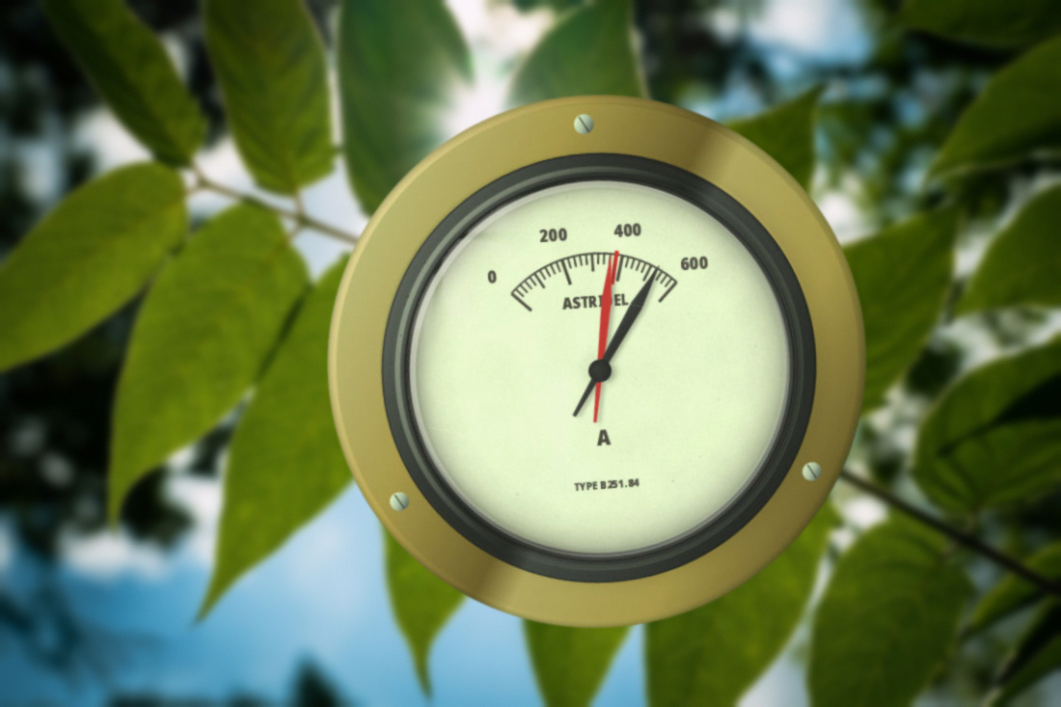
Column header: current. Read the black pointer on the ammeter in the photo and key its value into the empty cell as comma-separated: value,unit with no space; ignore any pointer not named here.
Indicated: 520,A
